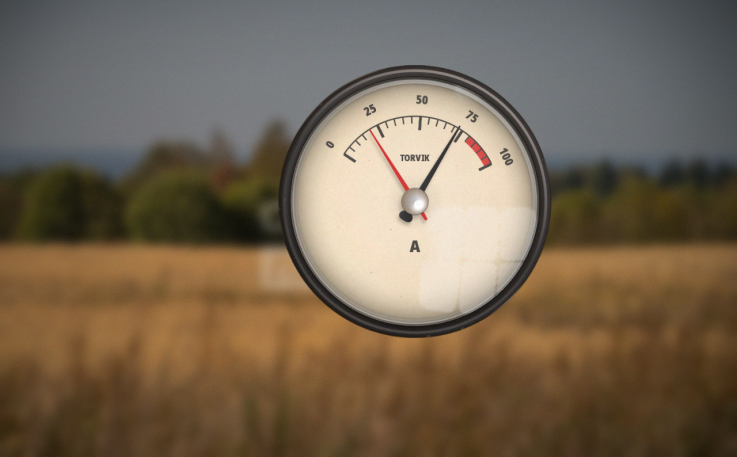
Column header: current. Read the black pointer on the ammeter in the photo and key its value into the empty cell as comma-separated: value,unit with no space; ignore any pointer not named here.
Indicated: 72.5,A
